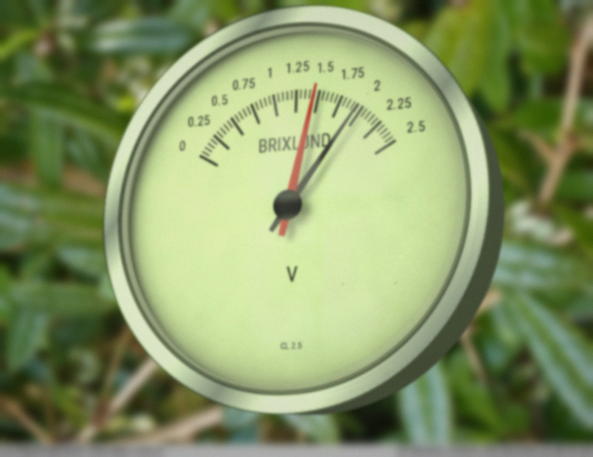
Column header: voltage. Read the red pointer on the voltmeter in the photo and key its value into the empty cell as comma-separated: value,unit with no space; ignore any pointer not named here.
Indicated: 1.5,V
